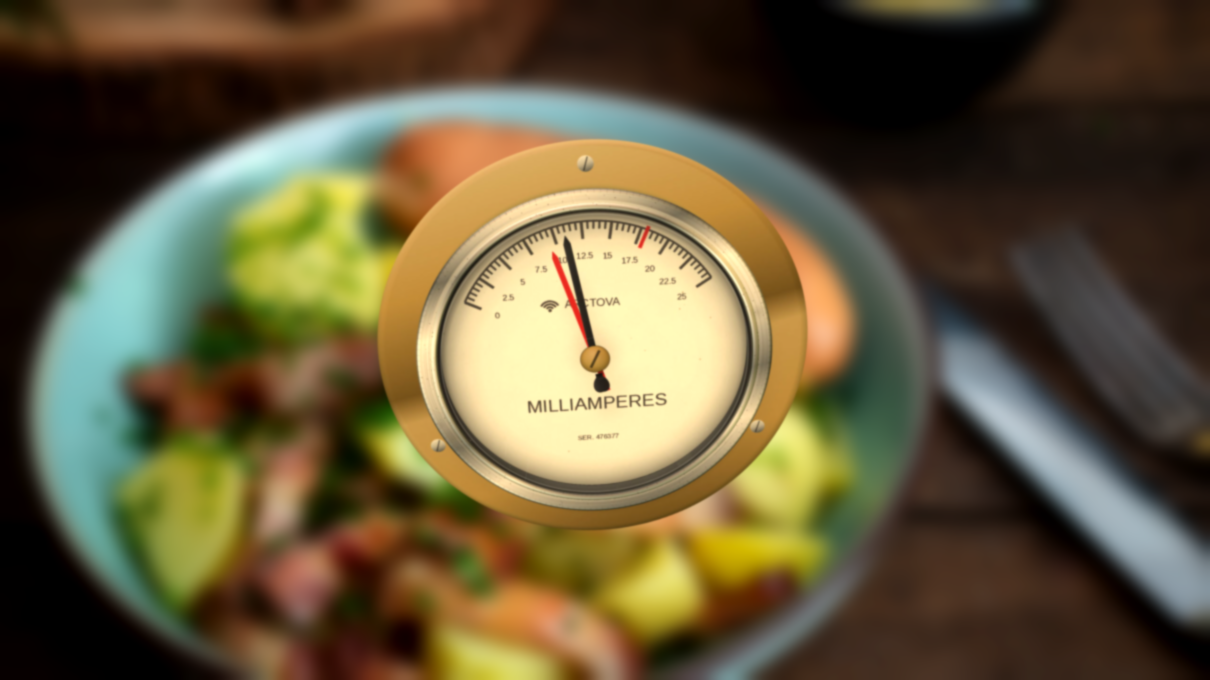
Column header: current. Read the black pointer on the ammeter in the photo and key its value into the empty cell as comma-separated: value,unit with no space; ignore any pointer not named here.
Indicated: 11,mA
